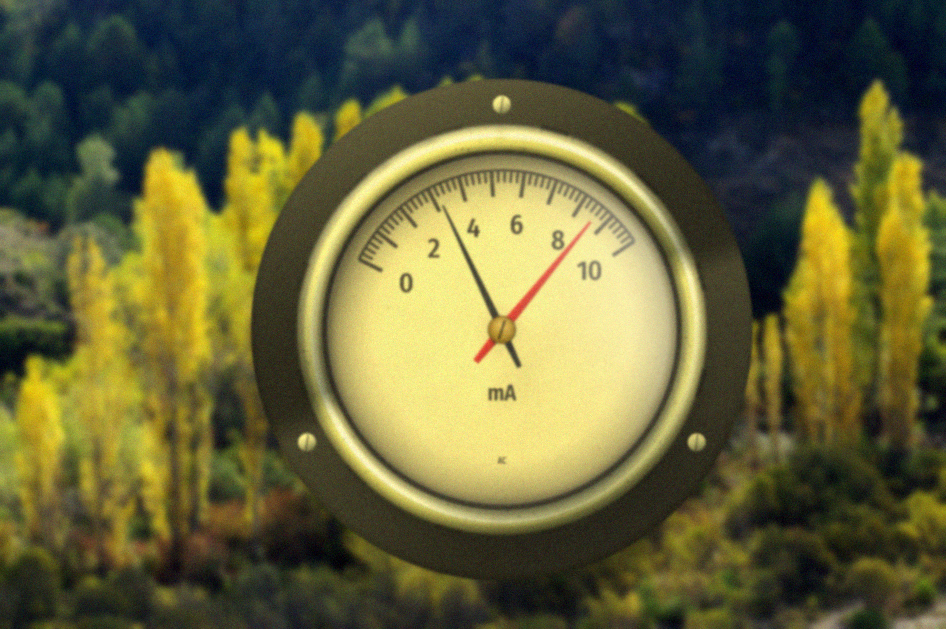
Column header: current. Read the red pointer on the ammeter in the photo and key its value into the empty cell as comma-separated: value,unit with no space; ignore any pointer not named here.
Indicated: 8.6,mA
